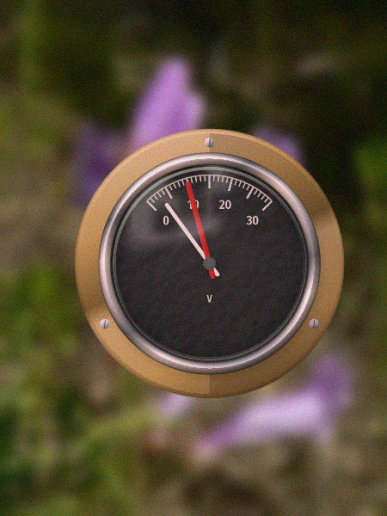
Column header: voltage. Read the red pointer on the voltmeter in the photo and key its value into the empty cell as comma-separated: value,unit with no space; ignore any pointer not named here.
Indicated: 10,V
